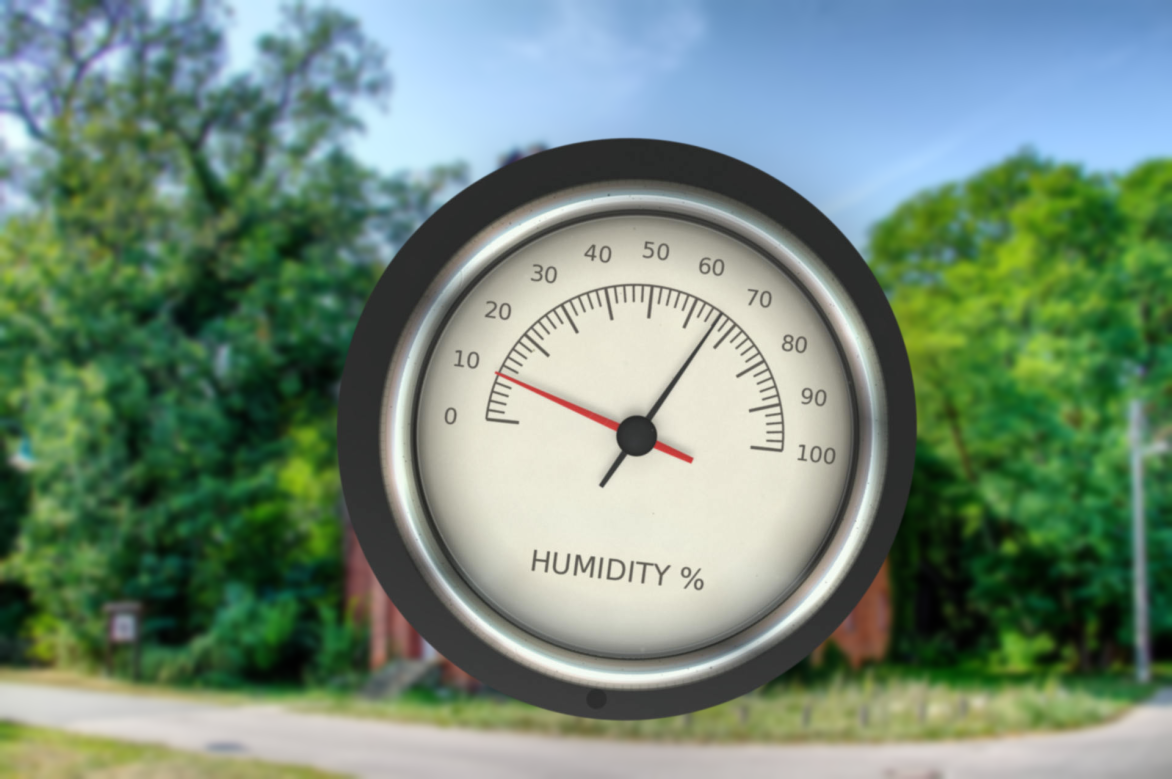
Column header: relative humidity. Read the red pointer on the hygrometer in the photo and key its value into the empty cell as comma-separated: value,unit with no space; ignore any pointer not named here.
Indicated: 10,%
